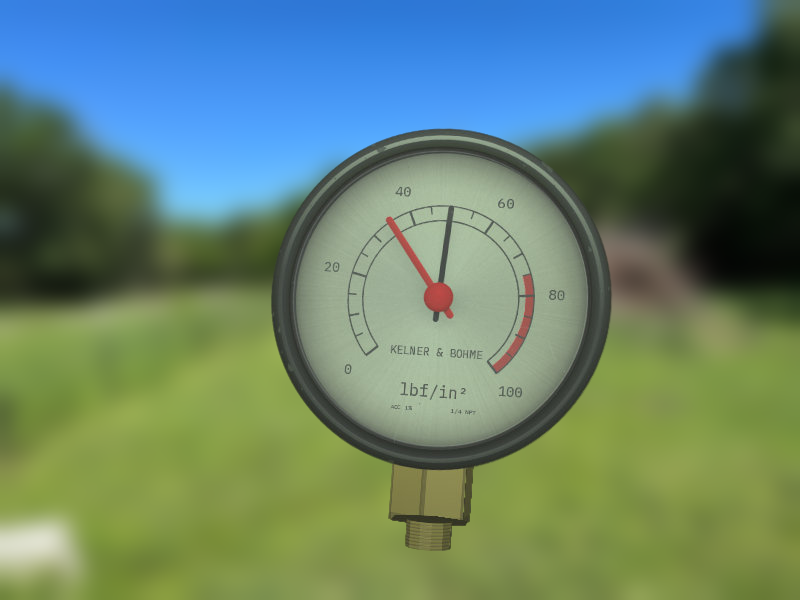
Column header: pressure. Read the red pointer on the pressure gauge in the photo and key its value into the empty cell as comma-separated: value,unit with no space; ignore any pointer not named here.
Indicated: 35,psi
